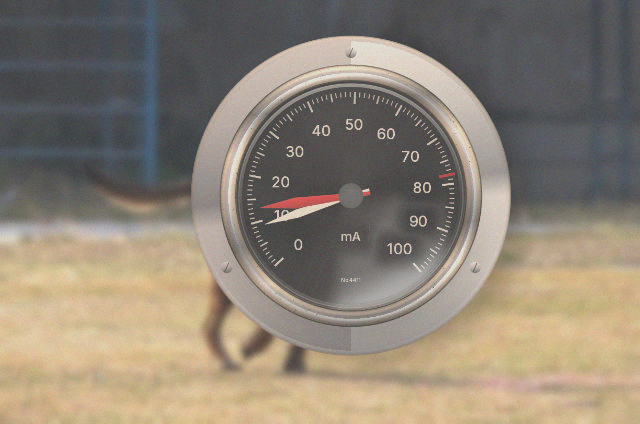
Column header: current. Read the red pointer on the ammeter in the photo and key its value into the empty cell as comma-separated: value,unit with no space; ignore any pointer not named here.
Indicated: 13,mA
